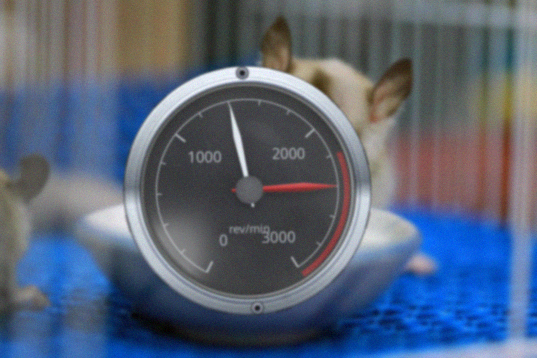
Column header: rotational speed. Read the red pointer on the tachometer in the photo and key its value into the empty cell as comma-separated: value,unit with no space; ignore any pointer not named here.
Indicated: 2400,rpm
